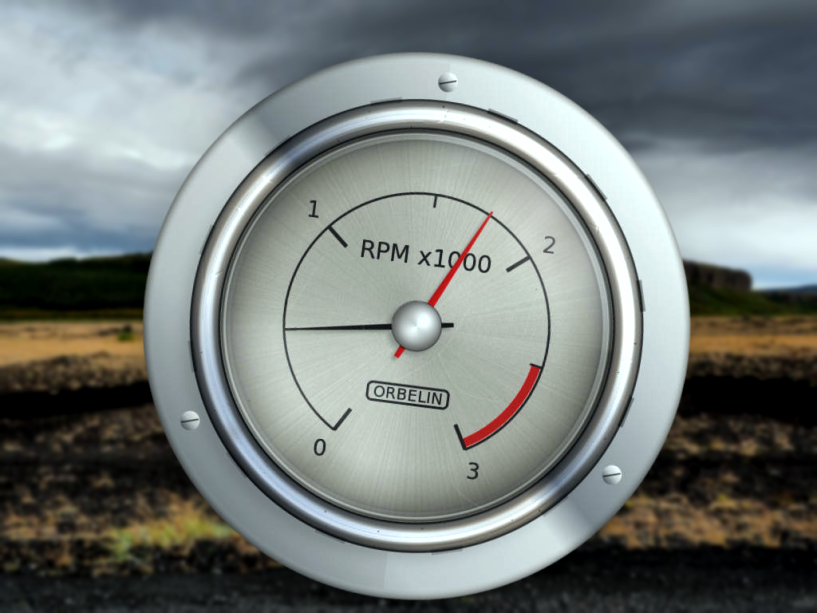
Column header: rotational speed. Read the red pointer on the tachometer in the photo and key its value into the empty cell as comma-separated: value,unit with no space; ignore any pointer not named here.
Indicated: 1750,rpm
